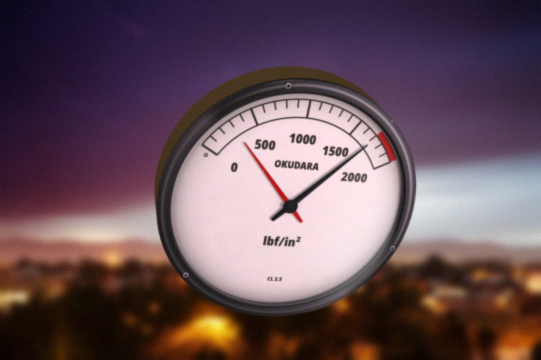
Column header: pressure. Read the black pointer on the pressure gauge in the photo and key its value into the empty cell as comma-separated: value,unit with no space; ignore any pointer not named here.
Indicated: 1700,psi
